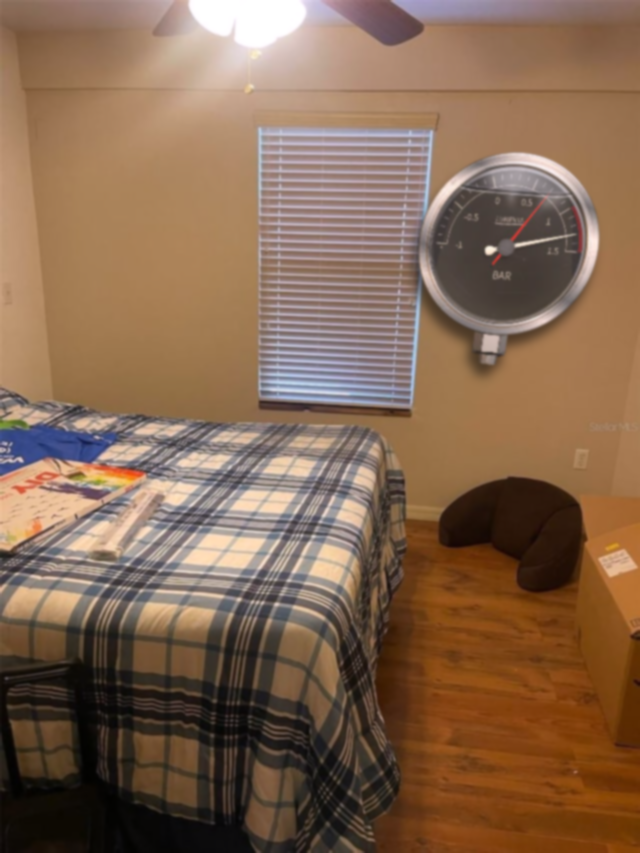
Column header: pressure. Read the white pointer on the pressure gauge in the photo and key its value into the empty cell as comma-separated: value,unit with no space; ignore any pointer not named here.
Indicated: 1.3,bar
